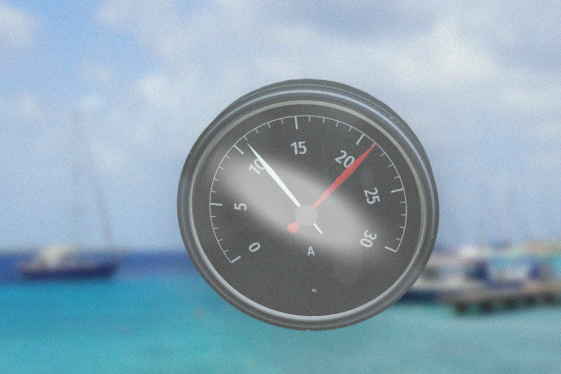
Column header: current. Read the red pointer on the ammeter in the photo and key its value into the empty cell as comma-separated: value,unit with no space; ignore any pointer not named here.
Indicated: 21,A
